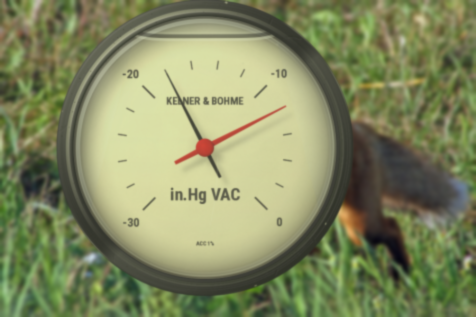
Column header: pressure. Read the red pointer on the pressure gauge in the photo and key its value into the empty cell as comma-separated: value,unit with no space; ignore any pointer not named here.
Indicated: -8,inHg
